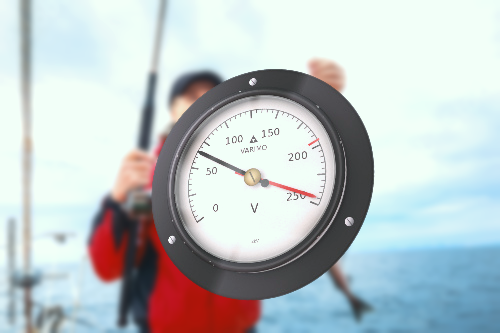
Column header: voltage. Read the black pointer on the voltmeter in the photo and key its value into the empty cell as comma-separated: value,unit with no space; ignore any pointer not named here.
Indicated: 65,V
